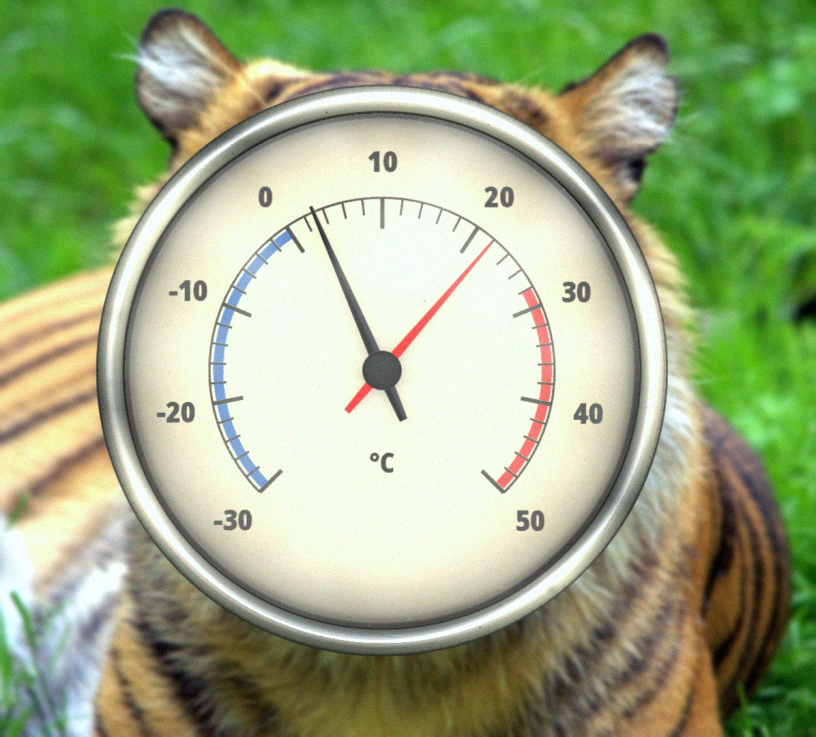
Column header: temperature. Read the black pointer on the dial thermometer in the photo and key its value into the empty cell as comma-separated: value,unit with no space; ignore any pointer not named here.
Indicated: 3,°C
